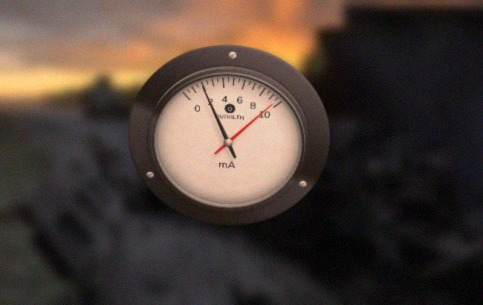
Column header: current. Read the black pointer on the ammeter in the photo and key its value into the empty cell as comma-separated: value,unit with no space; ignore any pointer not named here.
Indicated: 2,mA
